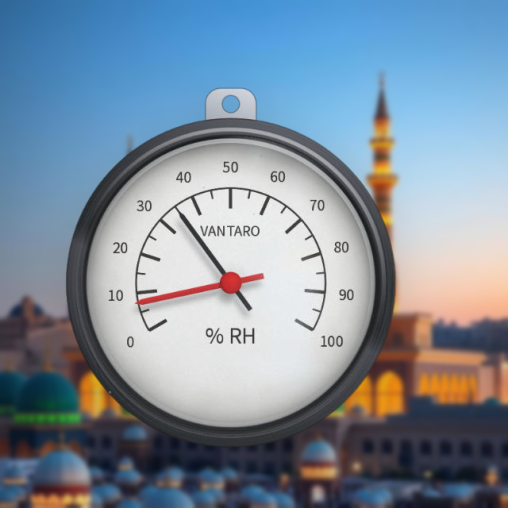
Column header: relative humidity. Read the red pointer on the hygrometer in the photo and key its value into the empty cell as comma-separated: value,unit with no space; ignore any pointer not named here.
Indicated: 7.5,%
